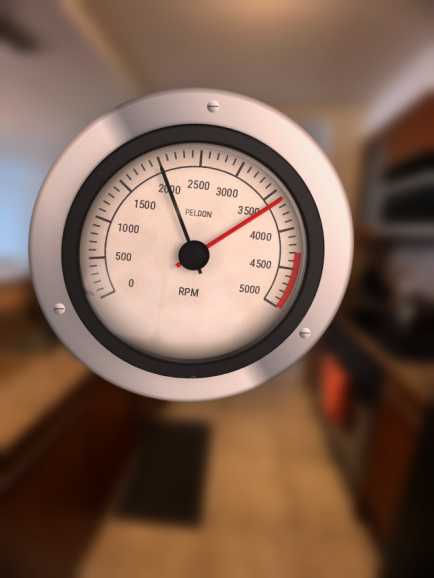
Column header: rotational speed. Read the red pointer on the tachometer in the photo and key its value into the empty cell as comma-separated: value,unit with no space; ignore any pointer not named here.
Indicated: 3600,rpm
